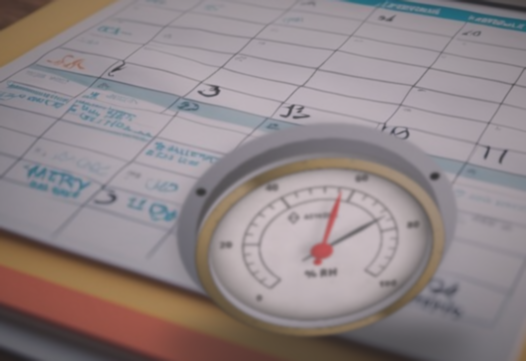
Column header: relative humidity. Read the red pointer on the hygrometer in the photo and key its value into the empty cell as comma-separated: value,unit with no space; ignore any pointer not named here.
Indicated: 56,%
